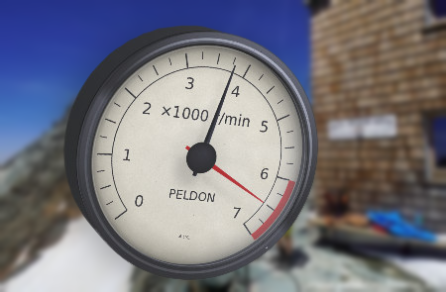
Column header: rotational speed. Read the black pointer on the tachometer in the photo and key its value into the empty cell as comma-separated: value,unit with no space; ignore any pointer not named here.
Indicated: 3750,rpm
